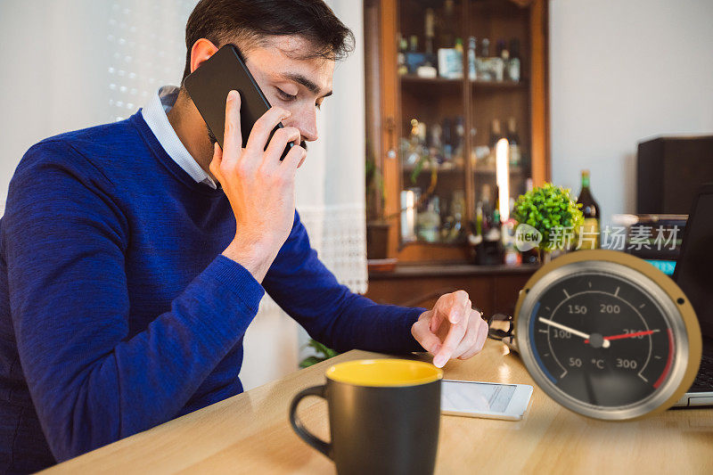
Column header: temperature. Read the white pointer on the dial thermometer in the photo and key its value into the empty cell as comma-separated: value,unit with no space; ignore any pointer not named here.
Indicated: 112.5,°C
